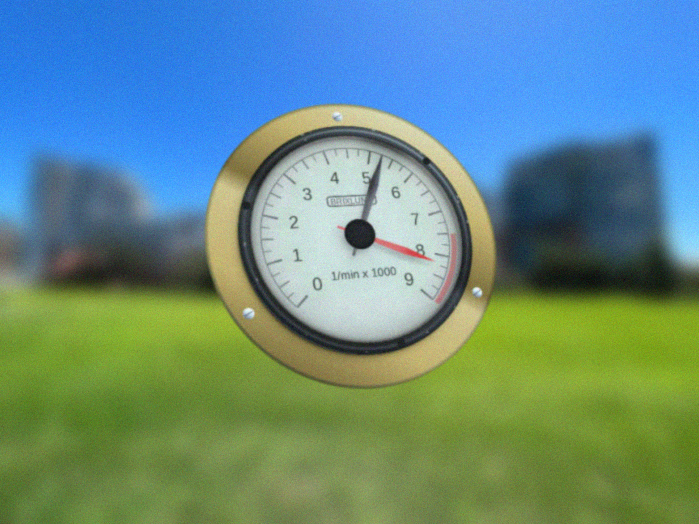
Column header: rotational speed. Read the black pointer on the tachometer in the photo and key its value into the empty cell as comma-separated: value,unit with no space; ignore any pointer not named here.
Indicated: 5250,rpm
